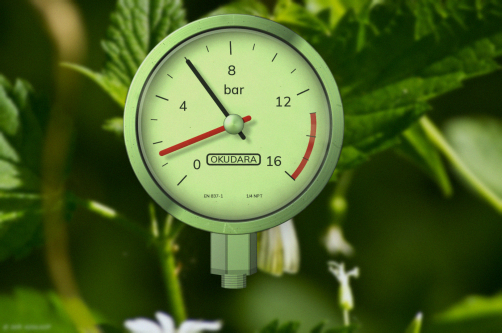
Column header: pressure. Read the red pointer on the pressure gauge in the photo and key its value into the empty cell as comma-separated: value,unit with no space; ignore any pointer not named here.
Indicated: 1.5,bar
